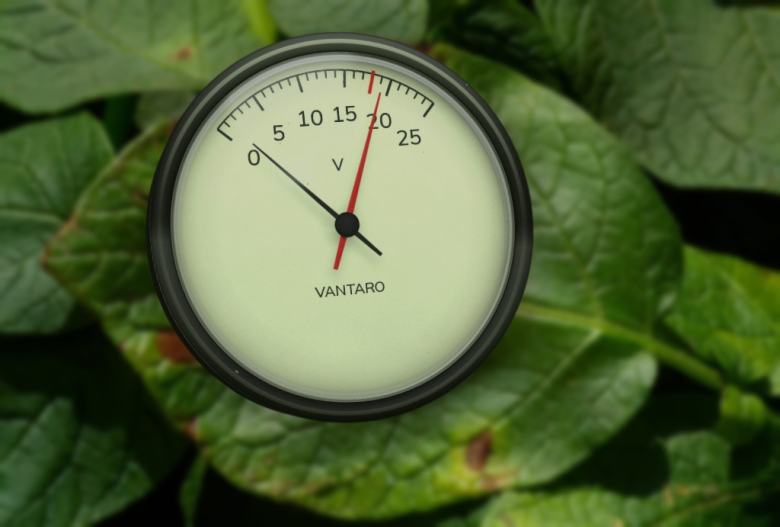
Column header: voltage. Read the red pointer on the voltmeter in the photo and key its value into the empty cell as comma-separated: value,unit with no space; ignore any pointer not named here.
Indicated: 19,V
